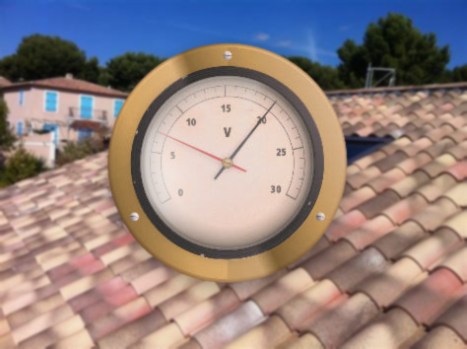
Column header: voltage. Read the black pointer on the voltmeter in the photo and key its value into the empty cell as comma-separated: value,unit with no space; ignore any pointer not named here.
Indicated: 20,V
